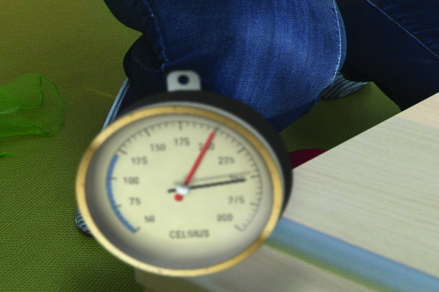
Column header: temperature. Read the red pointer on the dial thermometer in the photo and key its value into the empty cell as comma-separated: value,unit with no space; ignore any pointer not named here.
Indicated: 200,°C
